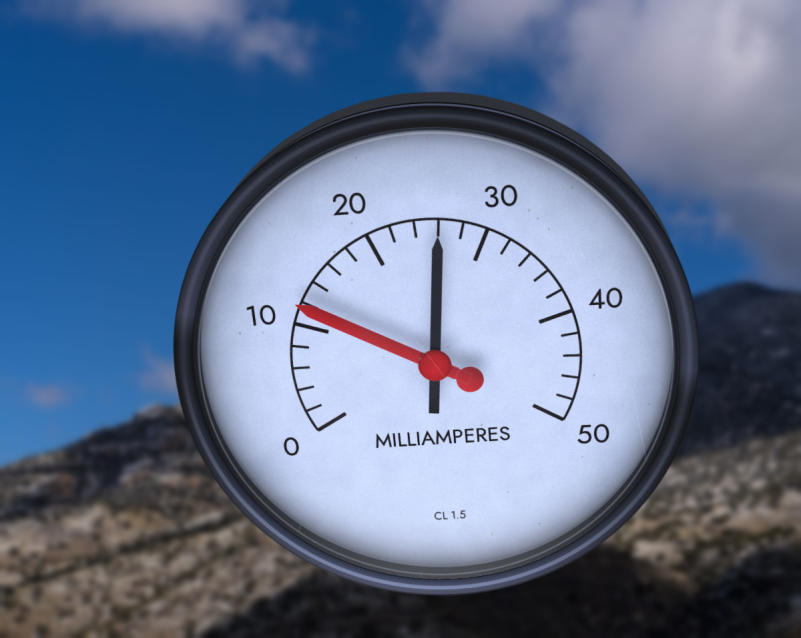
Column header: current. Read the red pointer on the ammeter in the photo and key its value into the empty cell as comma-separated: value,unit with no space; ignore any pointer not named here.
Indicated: 12,mA
